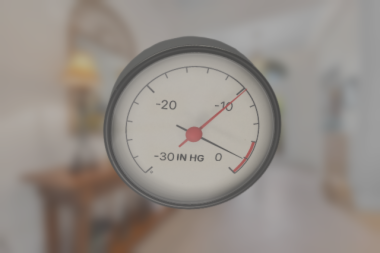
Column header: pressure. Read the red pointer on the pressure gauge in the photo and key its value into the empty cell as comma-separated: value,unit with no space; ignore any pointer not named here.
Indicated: -10,inHg
